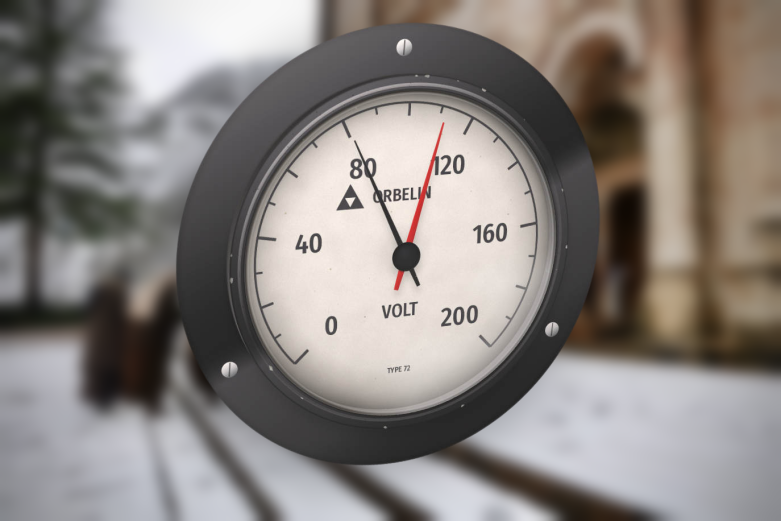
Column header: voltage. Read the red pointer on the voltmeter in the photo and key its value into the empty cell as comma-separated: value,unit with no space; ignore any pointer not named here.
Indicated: 110,V
